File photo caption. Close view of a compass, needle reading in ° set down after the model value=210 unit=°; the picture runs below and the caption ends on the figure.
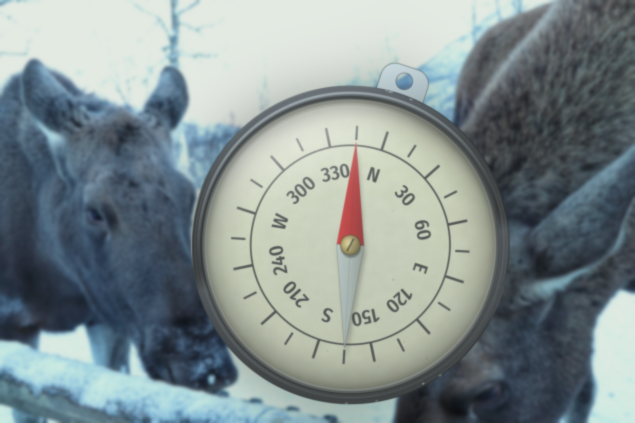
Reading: value=345 unit=°
